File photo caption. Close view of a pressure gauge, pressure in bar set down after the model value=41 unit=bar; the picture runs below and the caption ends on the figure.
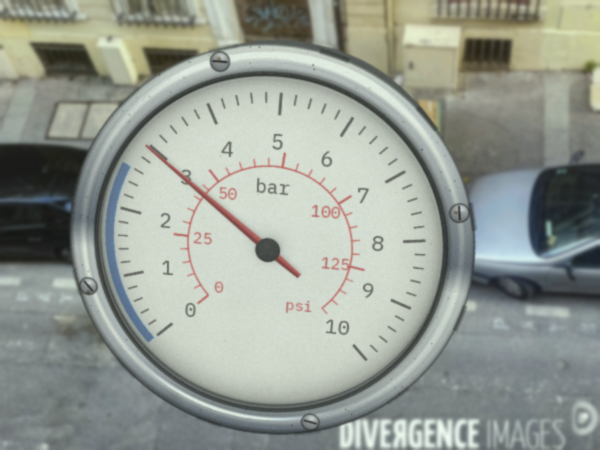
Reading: value=3 unit=bar
